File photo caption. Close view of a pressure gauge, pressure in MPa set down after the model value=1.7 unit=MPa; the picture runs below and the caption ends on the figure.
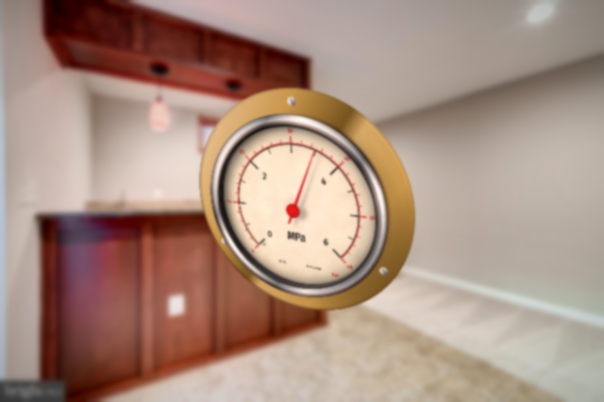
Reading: value=3.5 unit=MPa
